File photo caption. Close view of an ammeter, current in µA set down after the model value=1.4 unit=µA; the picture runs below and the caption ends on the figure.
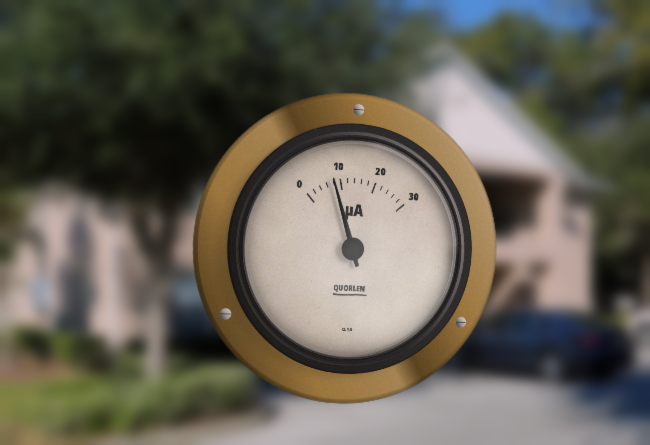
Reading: value=8 unit=µA
